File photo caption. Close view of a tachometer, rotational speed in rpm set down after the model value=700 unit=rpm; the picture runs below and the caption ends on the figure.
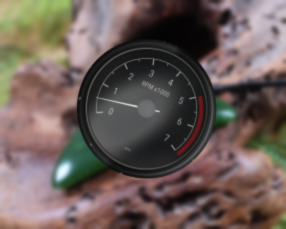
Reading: value=500 unit=rpm
